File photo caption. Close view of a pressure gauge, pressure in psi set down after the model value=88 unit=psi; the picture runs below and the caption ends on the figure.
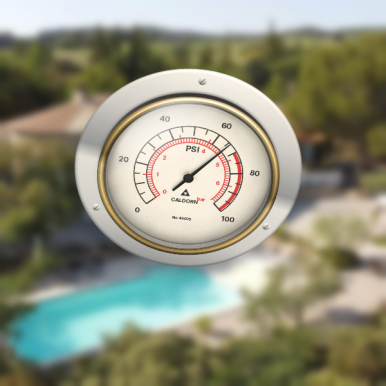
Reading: value=65 unit=psi
